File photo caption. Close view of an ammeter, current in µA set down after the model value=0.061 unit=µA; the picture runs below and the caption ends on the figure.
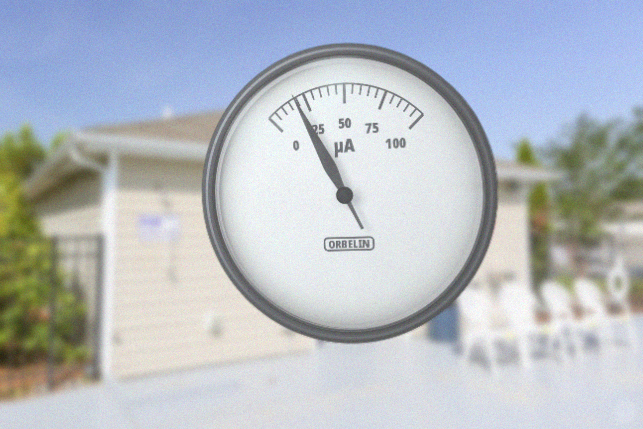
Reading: value=20 unit=µA
